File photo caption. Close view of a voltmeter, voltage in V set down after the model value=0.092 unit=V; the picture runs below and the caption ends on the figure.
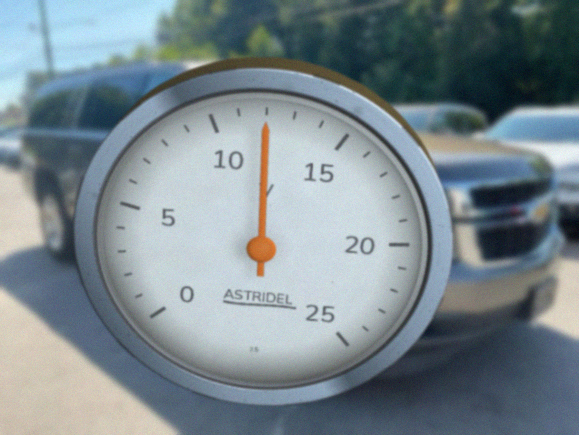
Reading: value=12 unit=V
